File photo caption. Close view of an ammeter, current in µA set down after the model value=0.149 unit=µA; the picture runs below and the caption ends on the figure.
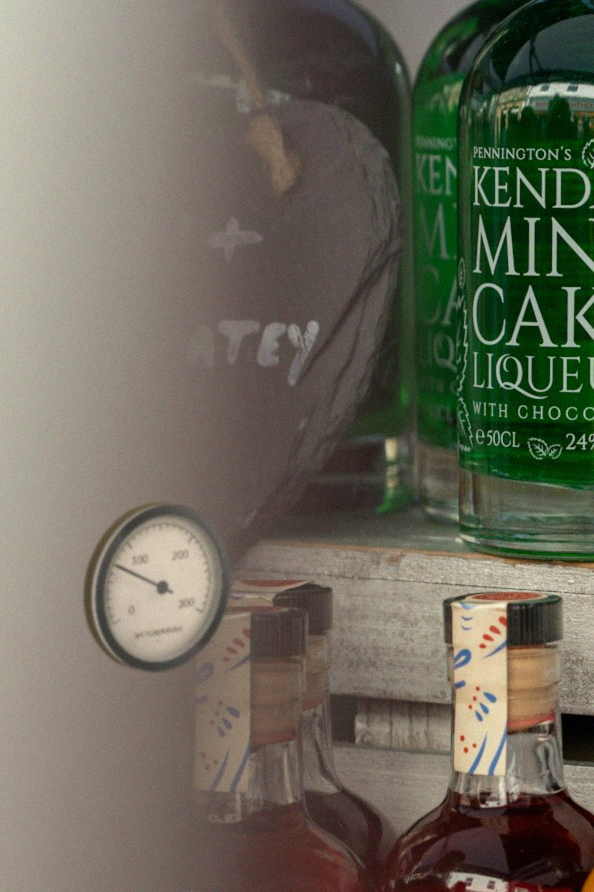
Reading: value=70 unit=µA
